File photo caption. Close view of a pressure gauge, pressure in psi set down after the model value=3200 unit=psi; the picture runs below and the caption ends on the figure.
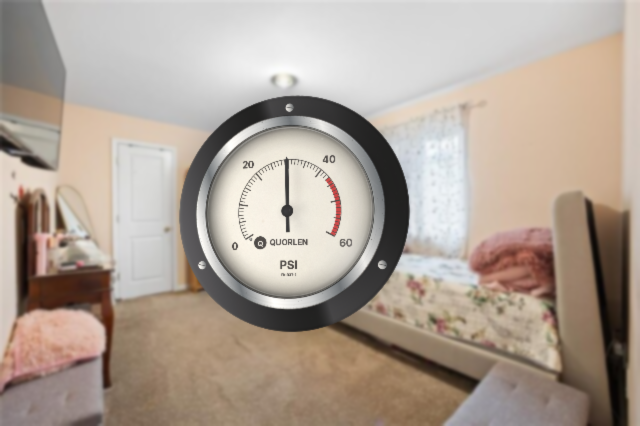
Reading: value=30 unit=psi
